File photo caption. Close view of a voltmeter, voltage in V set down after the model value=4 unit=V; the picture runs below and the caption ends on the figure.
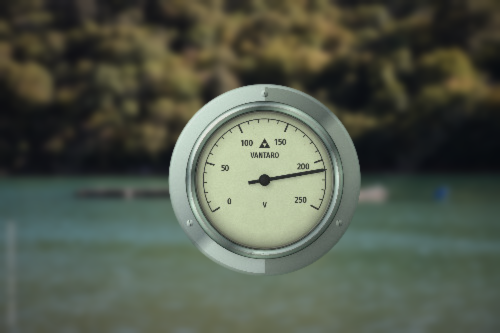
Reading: value=210 unit=V
